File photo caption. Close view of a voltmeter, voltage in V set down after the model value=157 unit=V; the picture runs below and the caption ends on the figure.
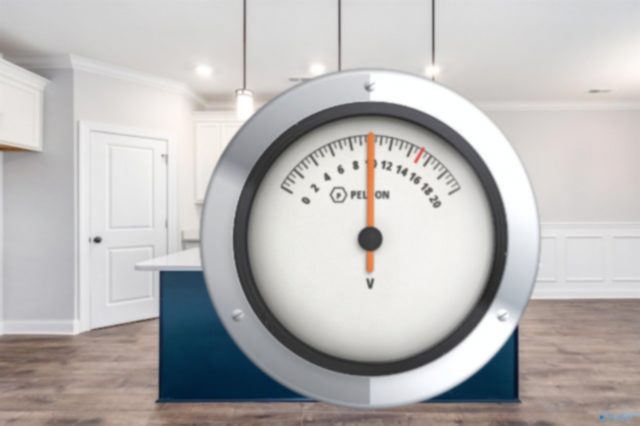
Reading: value=10 unit=V
